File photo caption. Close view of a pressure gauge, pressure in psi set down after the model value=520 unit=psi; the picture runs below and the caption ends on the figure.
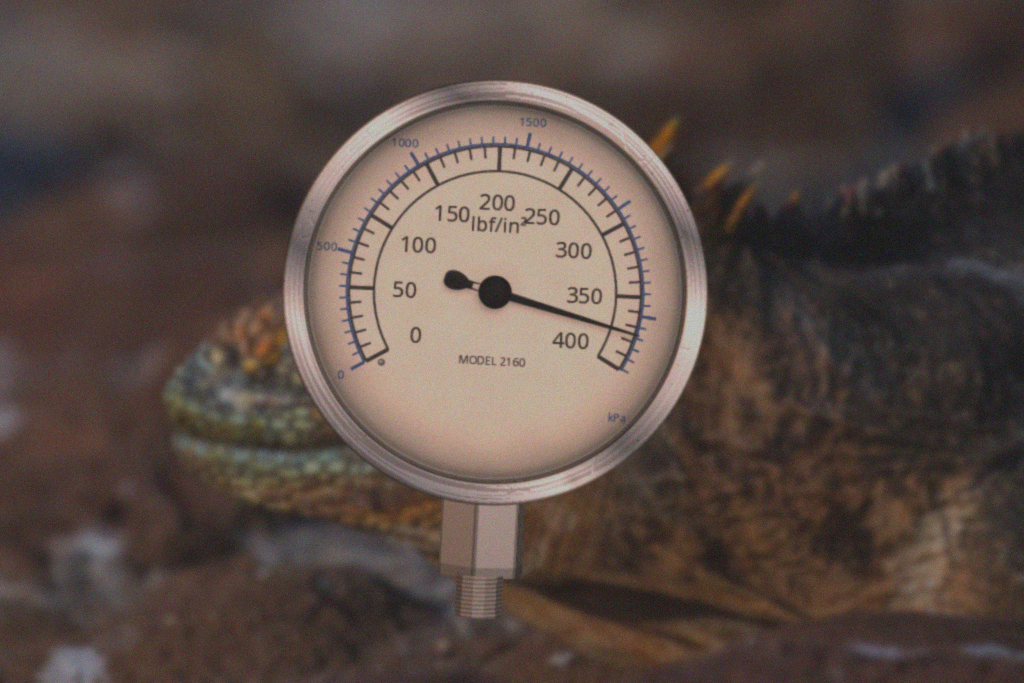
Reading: value=375 unit=psi
